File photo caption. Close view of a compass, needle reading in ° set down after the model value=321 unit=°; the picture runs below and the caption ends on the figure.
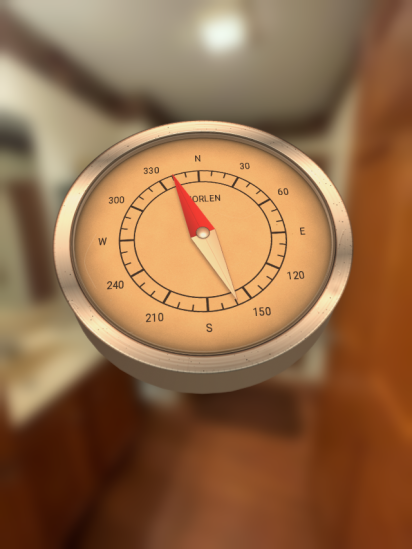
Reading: value=340 unit=°
